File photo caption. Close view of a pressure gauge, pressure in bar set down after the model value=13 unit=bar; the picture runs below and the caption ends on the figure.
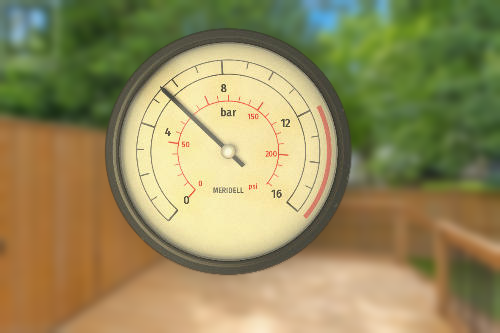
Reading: value=5.5 unit=bar
